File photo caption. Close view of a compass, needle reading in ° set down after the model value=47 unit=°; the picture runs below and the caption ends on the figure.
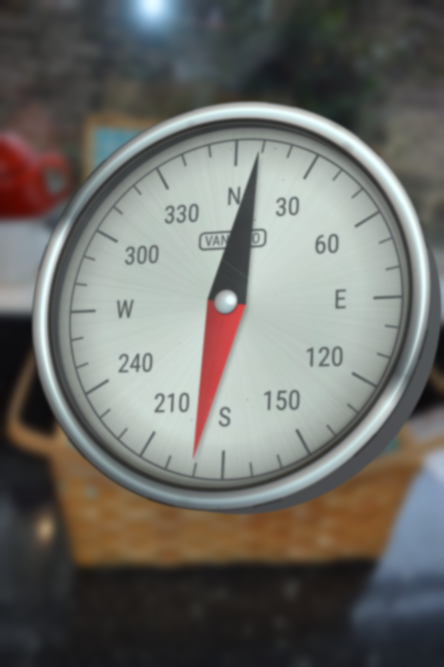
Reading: value=190 unit=°
